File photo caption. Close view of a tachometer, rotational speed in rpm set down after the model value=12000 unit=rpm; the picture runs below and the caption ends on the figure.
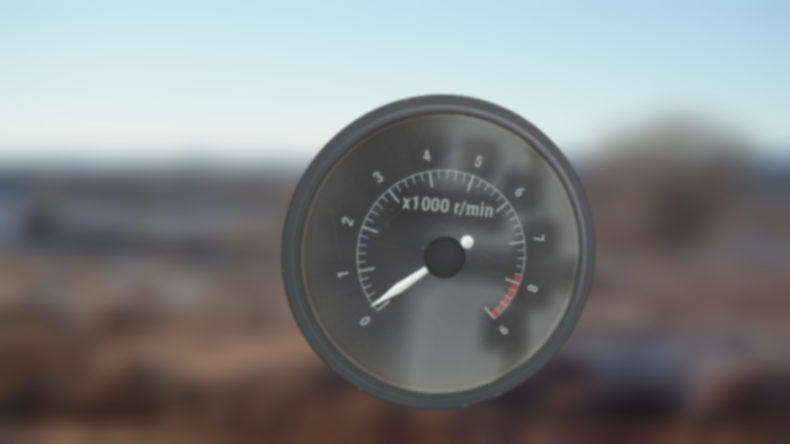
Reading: value=200 unit=rpm
